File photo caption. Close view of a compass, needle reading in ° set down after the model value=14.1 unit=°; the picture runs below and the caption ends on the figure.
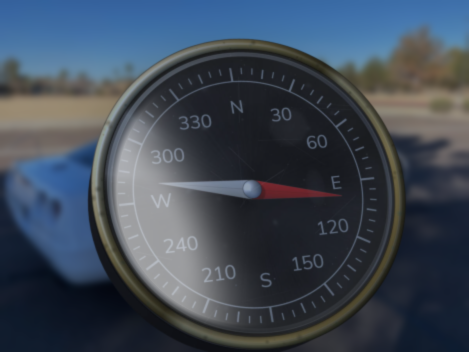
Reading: value=100 unit=°
